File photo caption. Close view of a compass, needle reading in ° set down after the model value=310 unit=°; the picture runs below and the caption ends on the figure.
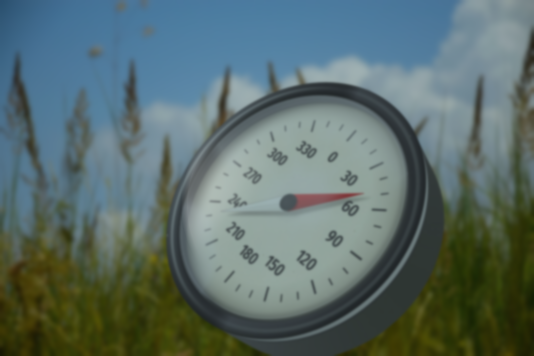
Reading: value=50 unit=°
